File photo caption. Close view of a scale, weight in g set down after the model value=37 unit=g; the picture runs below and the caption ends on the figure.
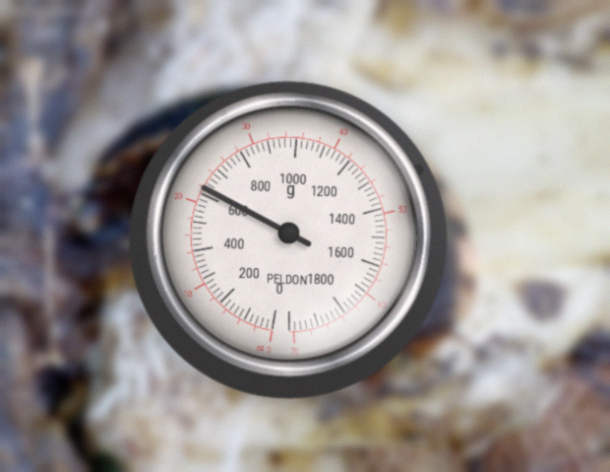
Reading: value=620 unit=g
